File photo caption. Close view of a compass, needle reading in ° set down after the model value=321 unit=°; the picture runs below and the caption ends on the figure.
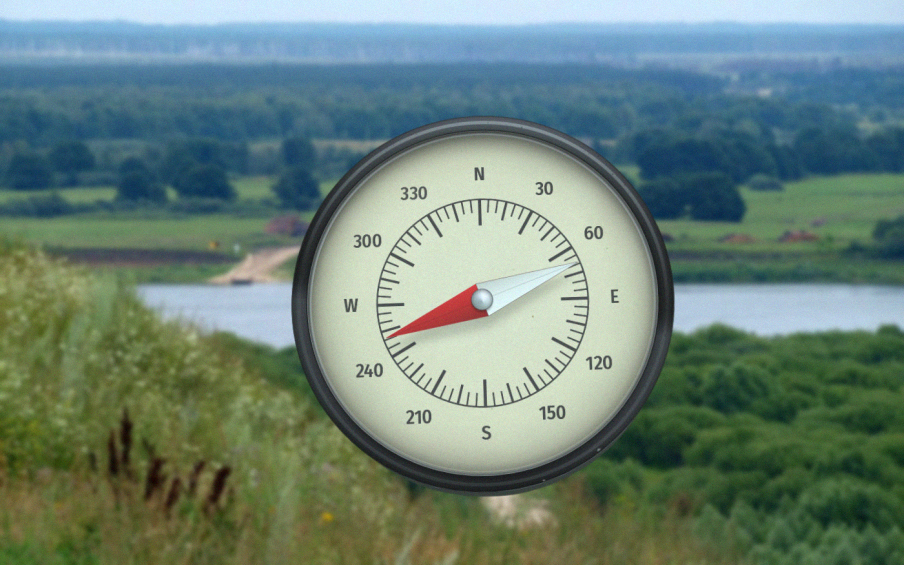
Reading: value=250 unit=°
